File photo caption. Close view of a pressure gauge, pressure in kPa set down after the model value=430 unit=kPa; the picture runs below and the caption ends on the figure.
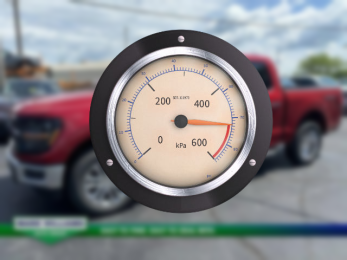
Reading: value=500 unit=kPa
